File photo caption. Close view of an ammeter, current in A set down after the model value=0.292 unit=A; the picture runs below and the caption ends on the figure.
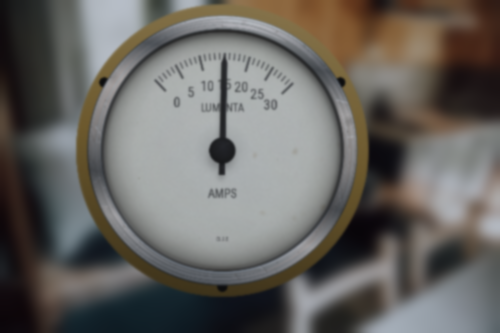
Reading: value=15 unit=A
